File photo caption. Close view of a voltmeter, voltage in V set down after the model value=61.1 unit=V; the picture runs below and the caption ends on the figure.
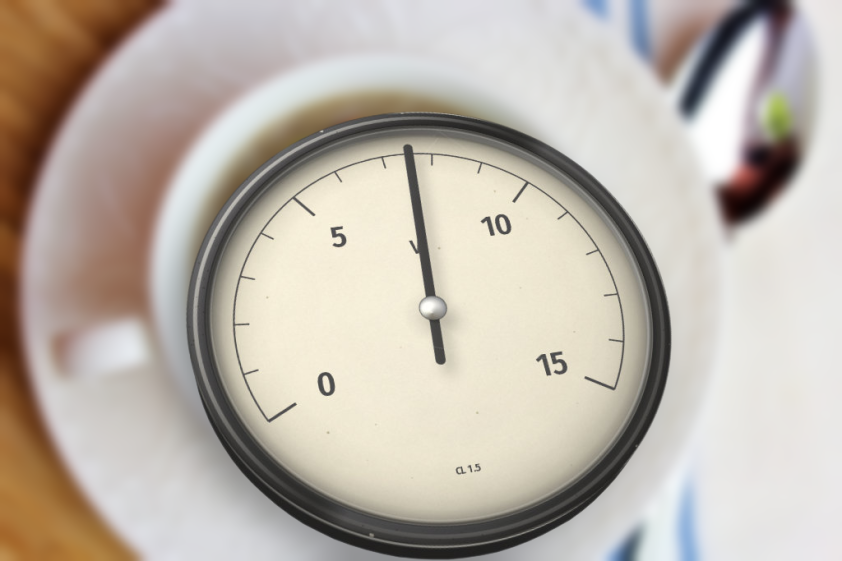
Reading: value=7.5 unit=V
